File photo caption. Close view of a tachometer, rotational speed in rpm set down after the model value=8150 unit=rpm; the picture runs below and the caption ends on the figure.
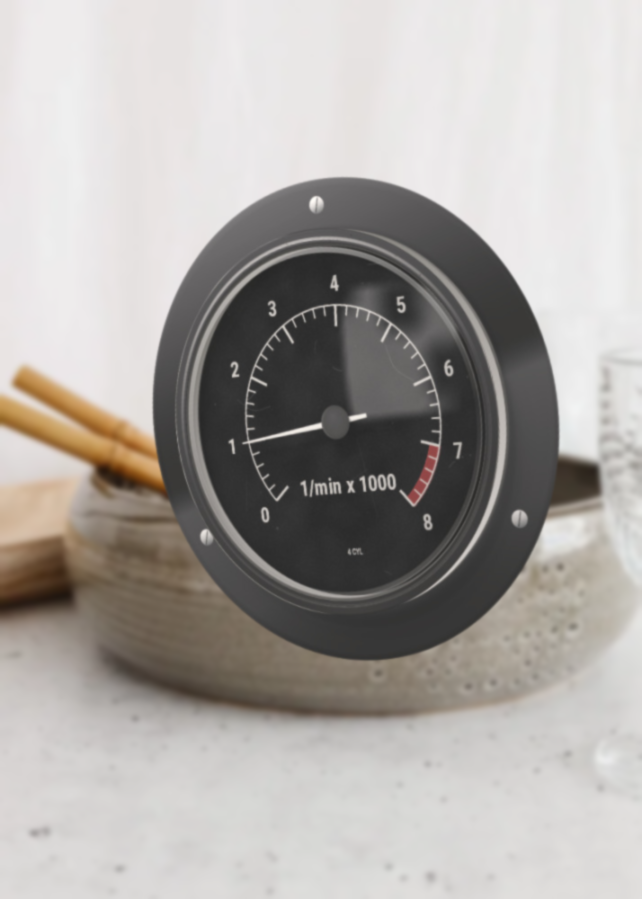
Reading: value=1000 unit=rpm
